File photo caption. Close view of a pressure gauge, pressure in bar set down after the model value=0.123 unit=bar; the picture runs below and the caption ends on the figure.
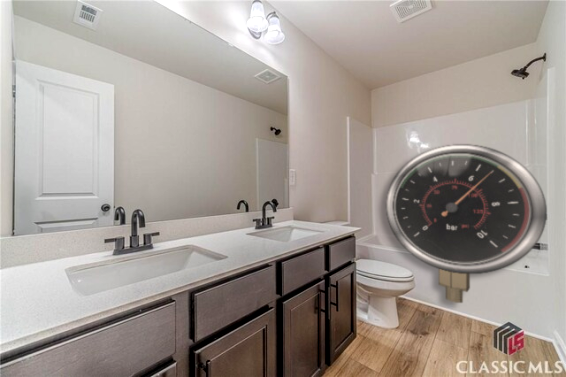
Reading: value=6.5 unit=bar
